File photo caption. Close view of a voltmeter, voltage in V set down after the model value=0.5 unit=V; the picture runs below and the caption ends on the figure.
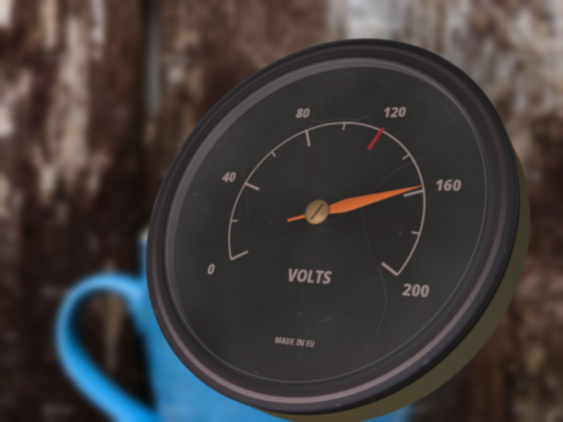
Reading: value=160 unit=V
